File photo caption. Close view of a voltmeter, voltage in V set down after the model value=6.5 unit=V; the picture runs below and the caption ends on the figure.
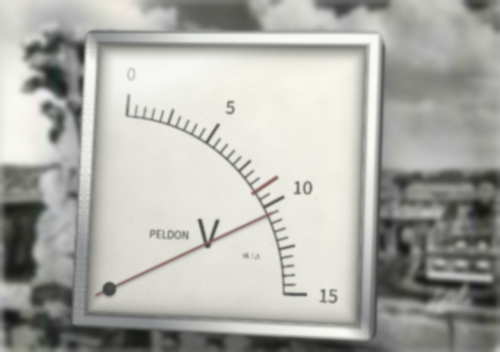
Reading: value=10.5 unit=V
